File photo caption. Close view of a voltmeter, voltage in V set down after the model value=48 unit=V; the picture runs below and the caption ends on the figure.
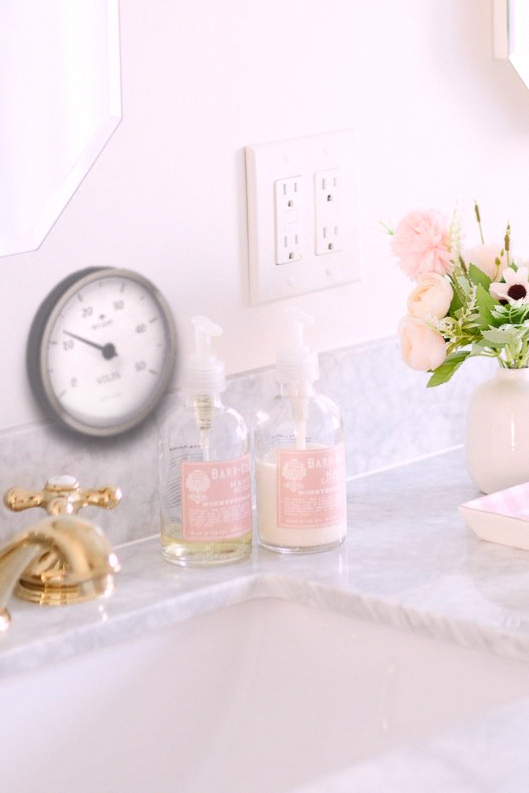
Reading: value=12.5 unit=V
